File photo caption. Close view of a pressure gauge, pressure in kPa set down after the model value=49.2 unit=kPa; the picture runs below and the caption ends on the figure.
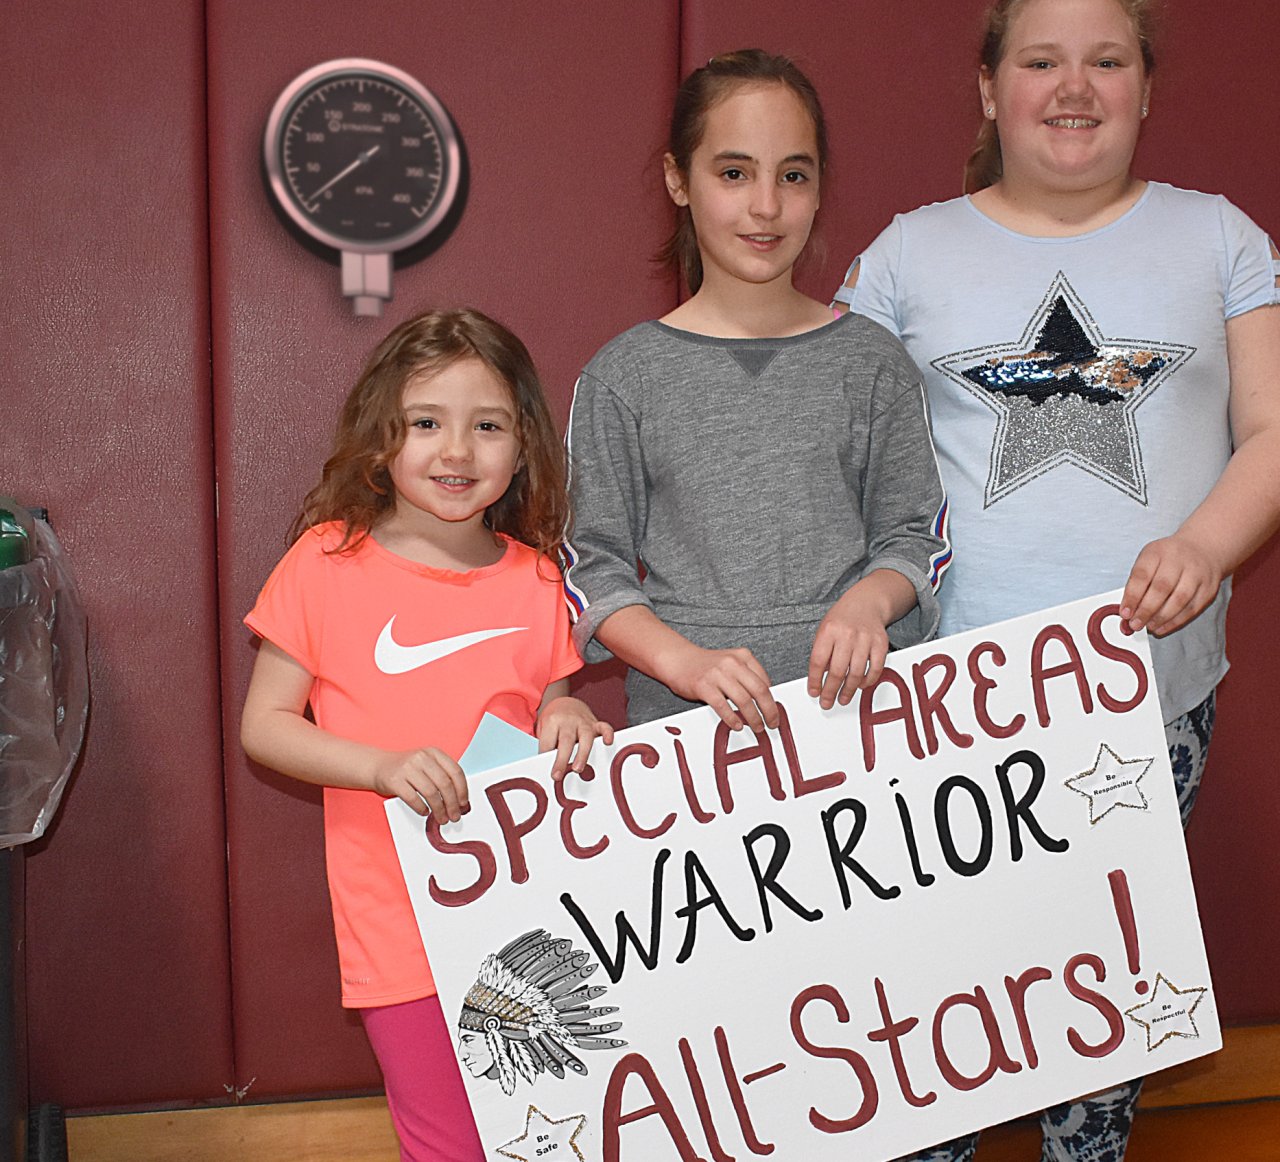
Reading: value=10 unit=kPa
